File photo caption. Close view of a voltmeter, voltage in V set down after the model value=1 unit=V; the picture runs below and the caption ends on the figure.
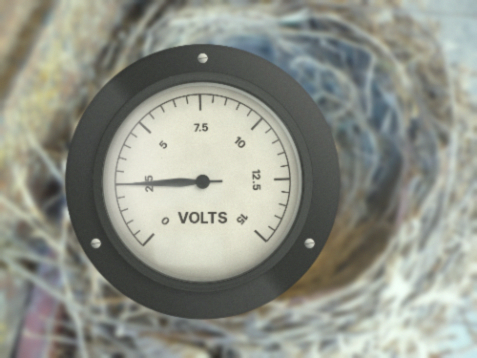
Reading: value=2.5 unit=V
